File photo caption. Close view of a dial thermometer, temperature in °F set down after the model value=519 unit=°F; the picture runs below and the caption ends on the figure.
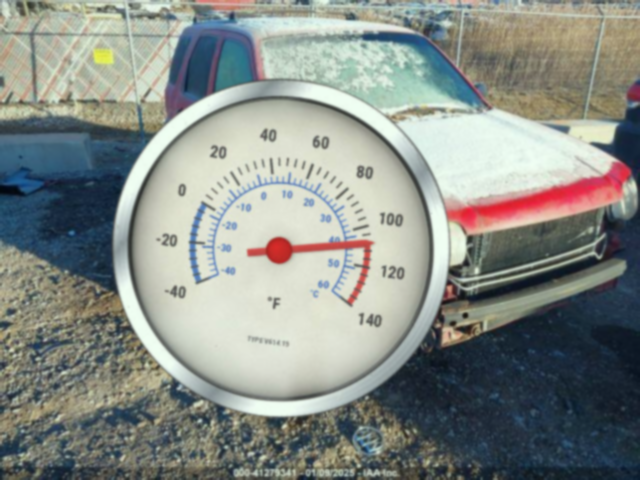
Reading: value=108 unit=°F
